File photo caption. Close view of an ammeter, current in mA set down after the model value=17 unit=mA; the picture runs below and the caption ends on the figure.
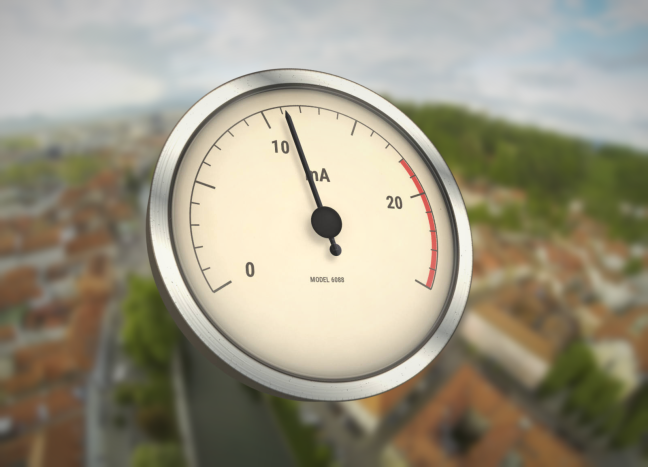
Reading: value=11 unit=mA
